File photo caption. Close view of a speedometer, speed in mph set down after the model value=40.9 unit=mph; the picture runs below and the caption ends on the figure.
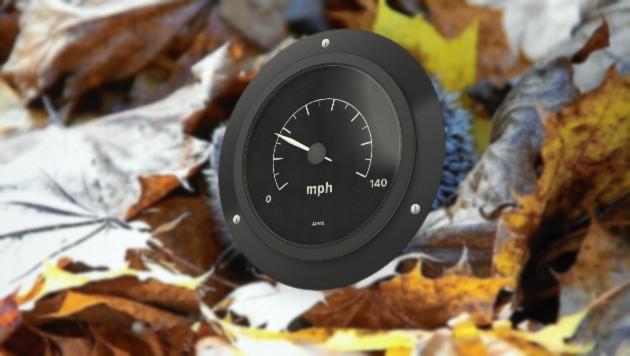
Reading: value=35 unit=mph
